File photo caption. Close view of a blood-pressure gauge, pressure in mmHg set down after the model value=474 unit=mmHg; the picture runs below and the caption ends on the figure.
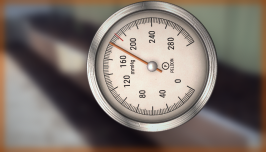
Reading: value=180 unit=mmHg
